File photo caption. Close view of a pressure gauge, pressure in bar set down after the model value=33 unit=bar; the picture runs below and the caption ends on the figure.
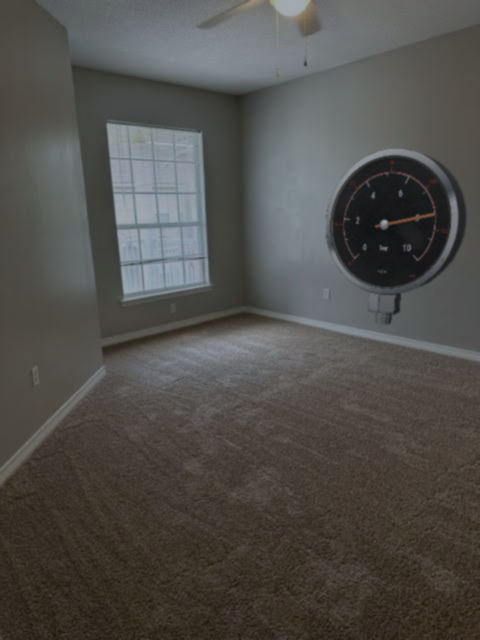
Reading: value=8 unit=bar
